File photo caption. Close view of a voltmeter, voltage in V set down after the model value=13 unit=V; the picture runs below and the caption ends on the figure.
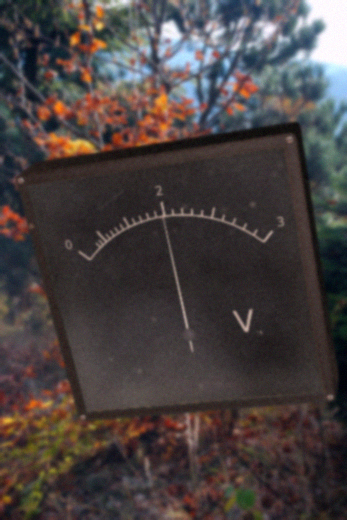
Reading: value=2 unit=V
